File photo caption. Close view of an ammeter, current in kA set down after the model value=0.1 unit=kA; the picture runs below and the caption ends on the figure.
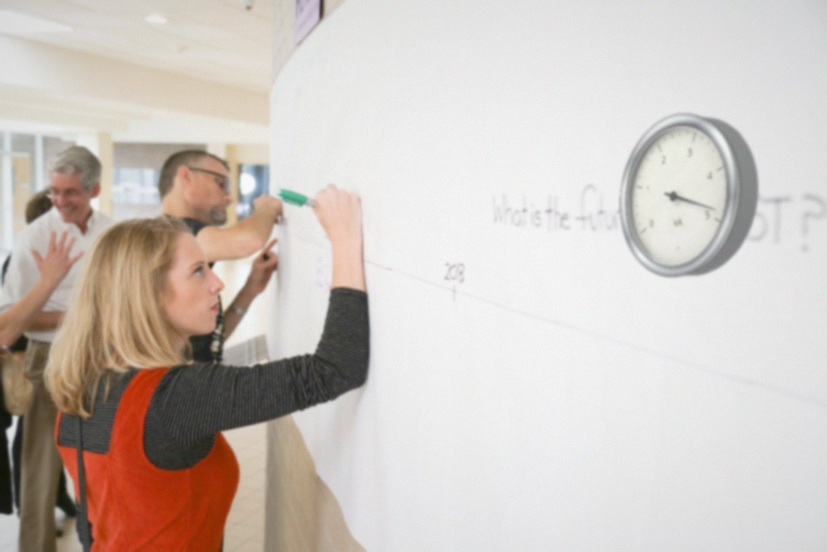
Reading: value=4.8 unit=kA
